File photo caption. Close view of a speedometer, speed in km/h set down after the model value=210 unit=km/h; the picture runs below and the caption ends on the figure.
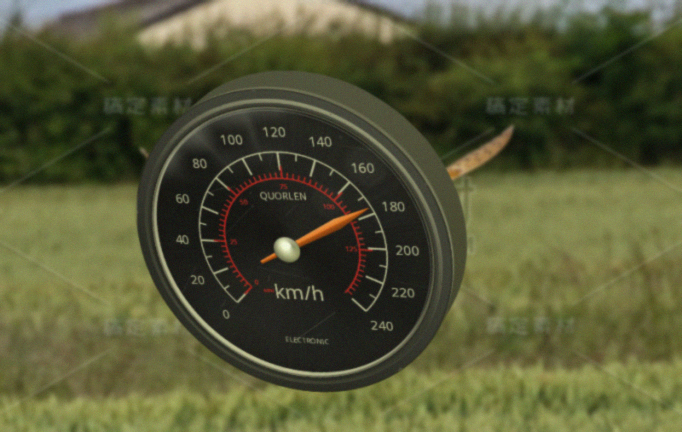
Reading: value=175 unit=km/h
